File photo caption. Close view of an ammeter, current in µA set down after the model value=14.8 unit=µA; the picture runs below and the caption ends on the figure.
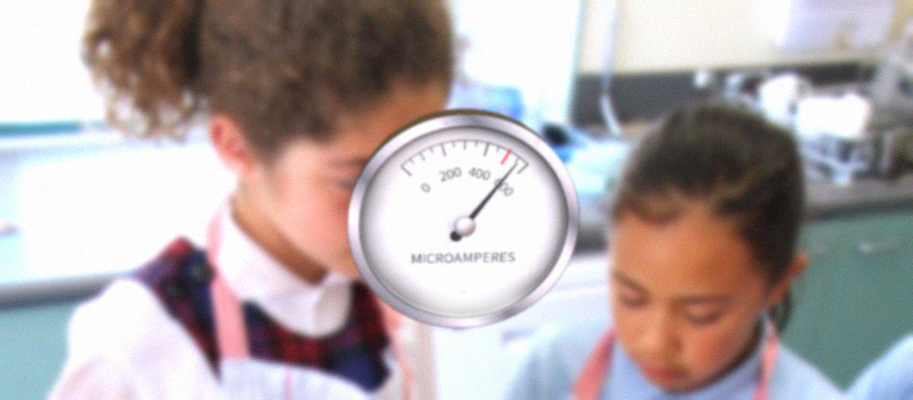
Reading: value=550 unit=µA
